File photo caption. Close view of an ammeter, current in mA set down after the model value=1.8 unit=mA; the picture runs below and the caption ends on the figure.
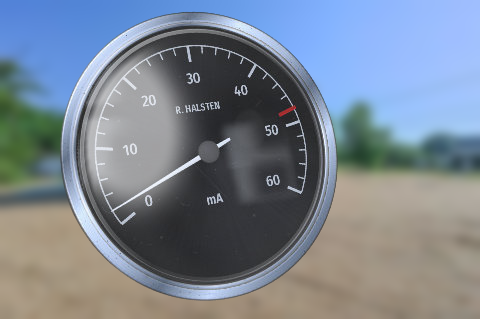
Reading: value=2 unit=mA
